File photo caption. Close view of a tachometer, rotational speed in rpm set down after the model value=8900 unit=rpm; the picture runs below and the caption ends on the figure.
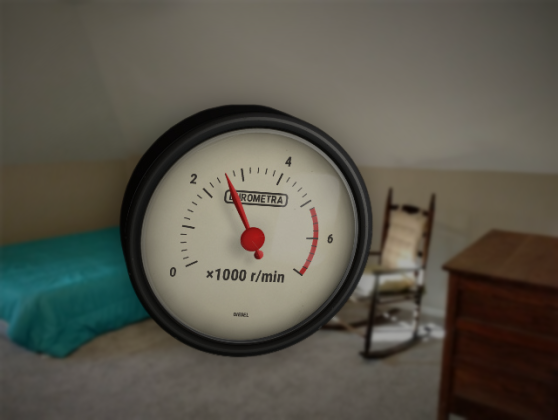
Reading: value=2600 unit=rpm
